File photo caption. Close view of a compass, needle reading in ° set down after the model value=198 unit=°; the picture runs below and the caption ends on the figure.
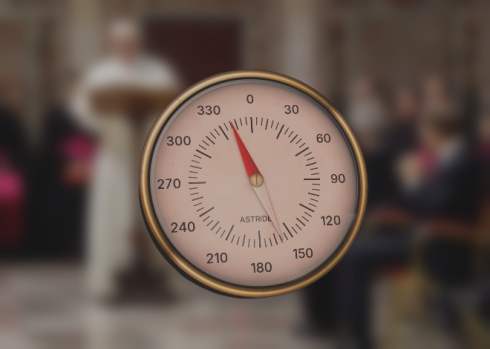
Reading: value=340 unit=°
